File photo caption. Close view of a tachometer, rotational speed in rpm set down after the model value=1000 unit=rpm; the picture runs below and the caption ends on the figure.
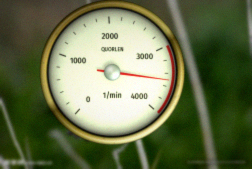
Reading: value=3500 unit=rpm
